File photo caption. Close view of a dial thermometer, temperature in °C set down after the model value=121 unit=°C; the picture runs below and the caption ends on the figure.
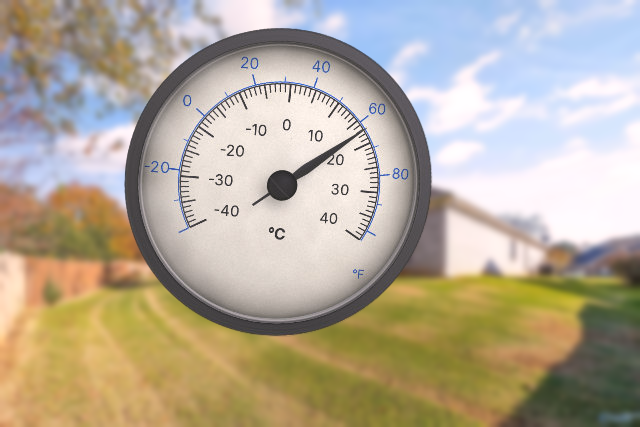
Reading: value=17 unit=°C
